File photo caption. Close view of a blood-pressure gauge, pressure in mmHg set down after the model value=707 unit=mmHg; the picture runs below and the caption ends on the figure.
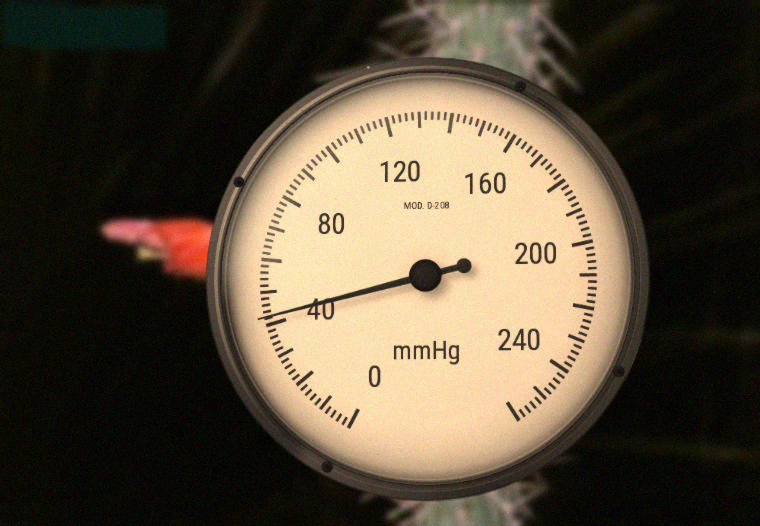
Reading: value=42 unit=mmHg
